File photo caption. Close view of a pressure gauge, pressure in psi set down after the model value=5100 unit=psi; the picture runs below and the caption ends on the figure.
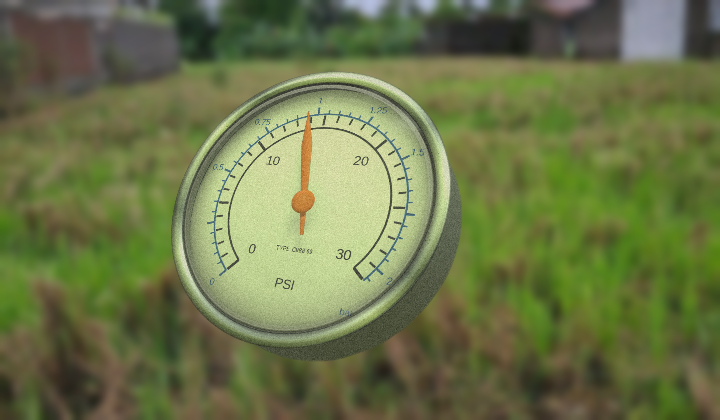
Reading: value=14 unit=psi
